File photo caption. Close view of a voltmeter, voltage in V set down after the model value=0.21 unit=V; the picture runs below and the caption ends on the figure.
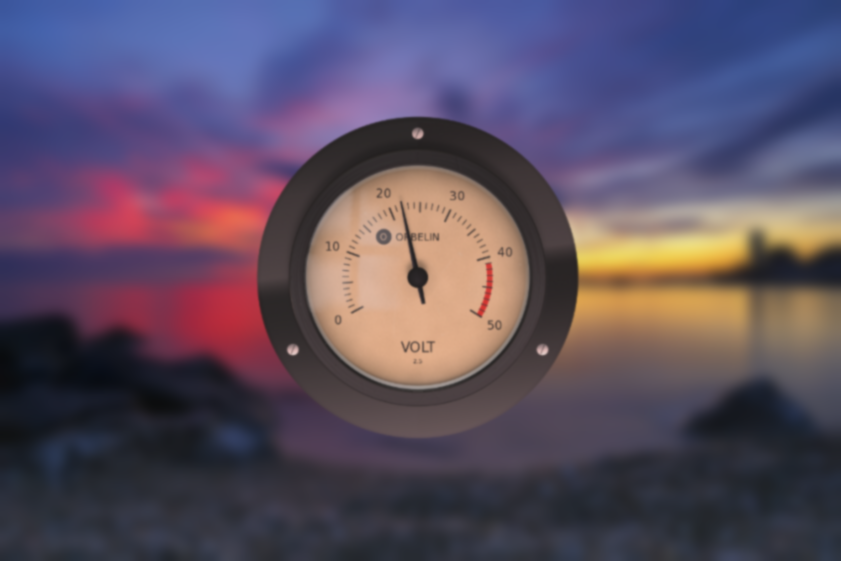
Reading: value=22 unit=V
